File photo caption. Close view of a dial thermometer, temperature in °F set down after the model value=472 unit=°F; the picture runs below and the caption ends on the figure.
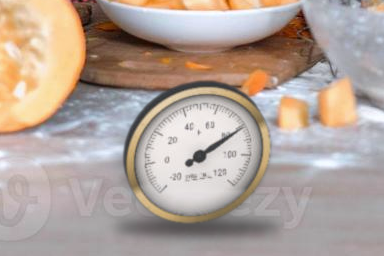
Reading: value=80 unit=°F
